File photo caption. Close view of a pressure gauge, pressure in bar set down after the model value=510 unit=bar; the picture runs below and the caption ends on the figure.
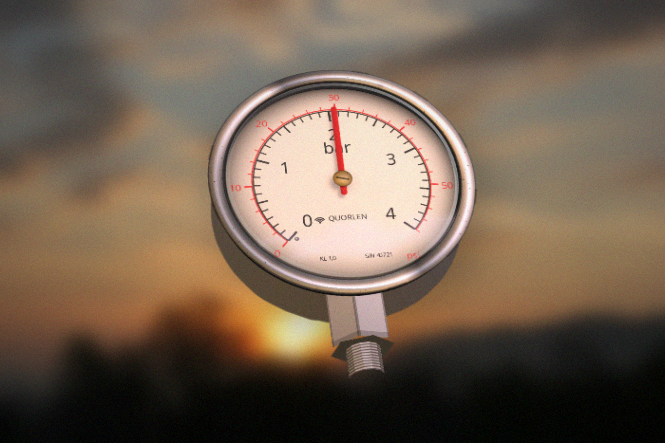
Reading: value=2.05 unit=bar
